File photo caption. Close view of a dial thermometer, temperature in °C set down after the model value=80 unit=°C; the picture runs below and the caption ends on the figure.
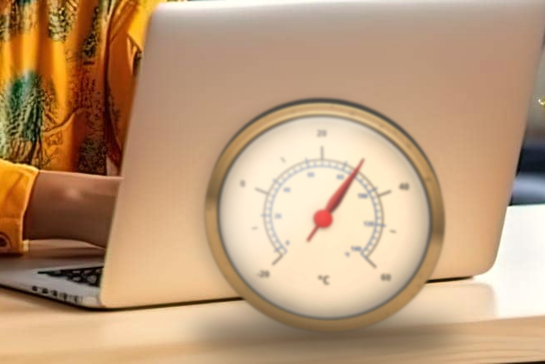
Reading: value=30 unit=°C
